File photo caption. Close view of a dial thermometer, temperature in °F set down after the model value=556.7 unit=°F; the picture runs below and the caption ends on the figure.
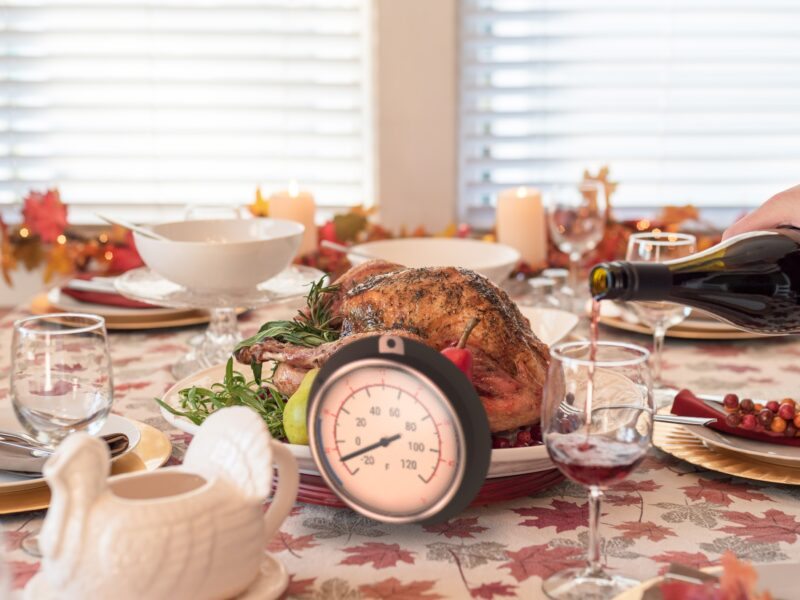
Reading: value=-10 unit=°F
